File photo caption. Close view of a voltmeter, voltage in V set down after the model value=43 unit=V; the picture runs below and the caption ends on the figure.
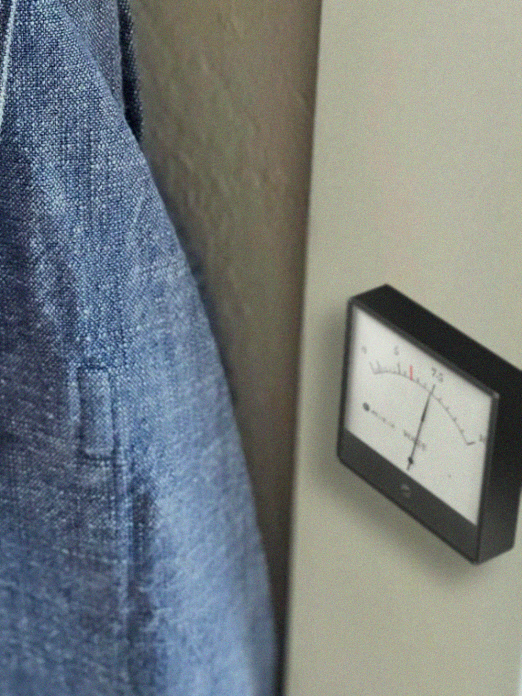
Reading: value=7.5 unit=V
